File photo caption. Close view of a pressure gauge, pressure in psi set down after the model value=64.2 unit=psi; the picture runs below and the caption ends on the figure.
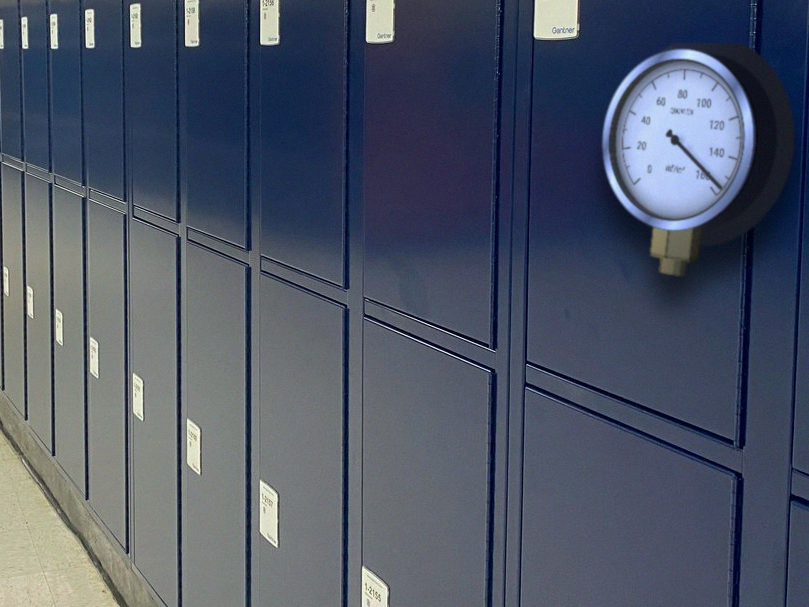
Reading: value=155 unit=psi
